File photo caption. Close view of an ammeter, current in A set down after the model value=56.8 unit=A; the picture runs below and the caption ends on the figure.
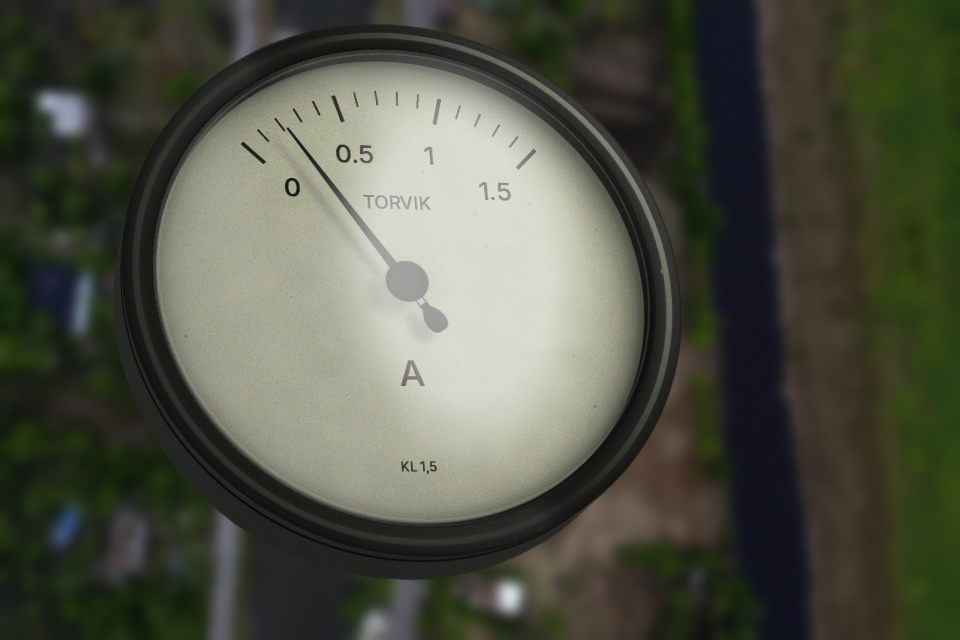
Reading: value=0.2 unit=A
